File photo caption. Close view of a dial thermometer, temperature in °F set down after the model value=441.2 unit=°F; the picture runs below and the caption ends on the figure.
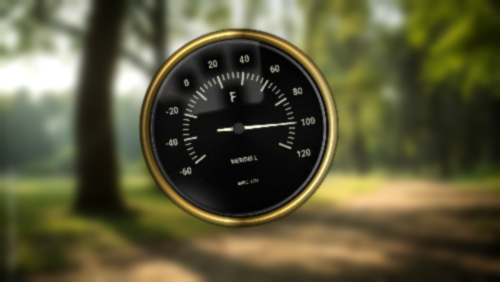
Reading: value=100 unit=°F
